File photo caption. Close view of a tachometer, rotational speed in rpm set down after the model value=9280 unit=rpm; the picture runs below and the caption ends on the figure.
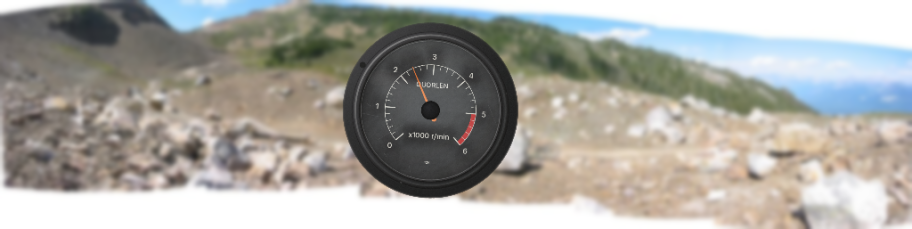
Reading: value=2400 unit=rpm
